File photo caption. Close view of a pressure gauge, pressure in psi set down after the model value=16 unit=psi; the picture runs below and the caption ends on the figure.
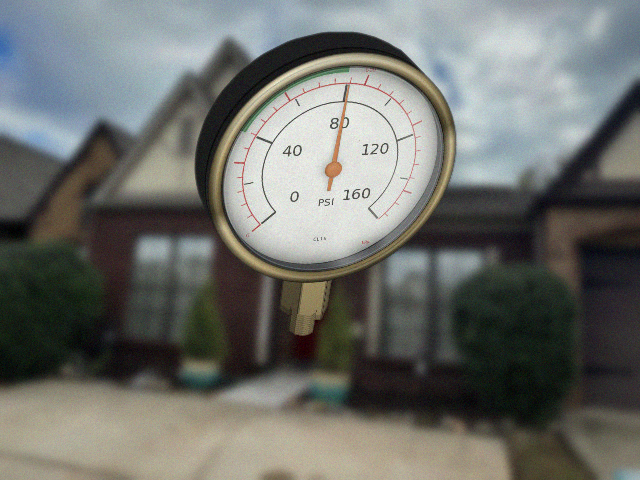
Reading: value=80 unit=psi
